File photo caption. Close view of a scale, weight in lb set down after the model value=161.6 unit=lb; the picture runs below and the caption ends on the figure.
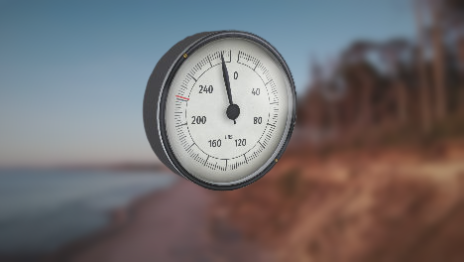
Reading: value=270 unit=lb
